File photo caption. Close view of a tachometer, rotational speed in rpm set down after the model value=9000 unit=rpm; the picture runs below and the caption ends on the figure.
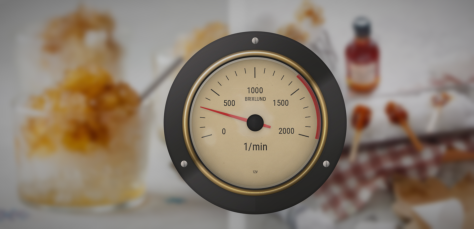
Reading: value=300 unit=rpm
